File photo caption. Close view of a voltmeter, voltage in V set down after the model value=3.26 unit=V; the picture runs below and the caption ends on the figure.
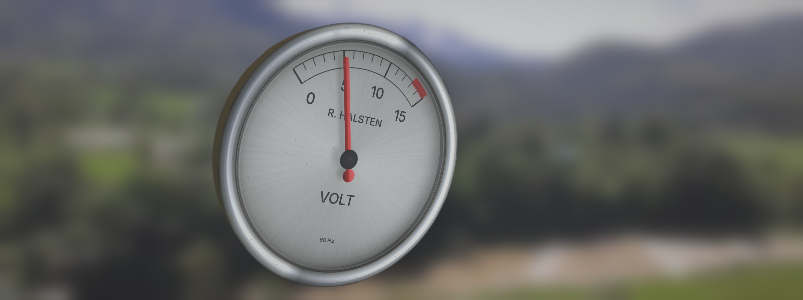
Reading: value=5 unit=V
